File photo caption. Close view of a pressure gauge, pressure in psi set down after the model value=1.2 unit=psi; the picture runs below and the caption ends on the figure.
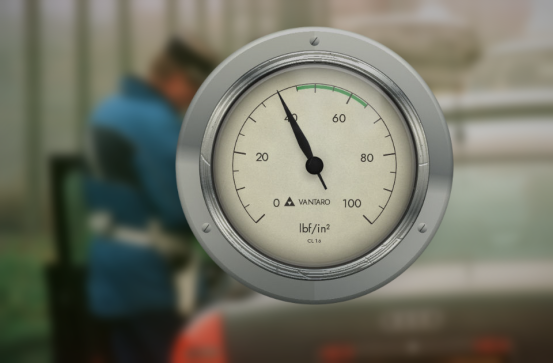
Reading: value=40 unit=psi
